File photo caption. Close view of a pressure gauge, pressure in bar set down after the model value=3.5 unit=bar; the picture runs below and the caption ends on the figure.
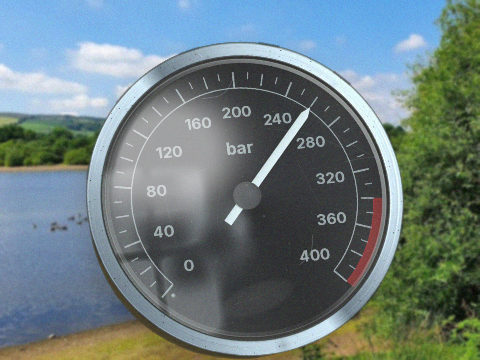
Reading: value=260 unit=bar
